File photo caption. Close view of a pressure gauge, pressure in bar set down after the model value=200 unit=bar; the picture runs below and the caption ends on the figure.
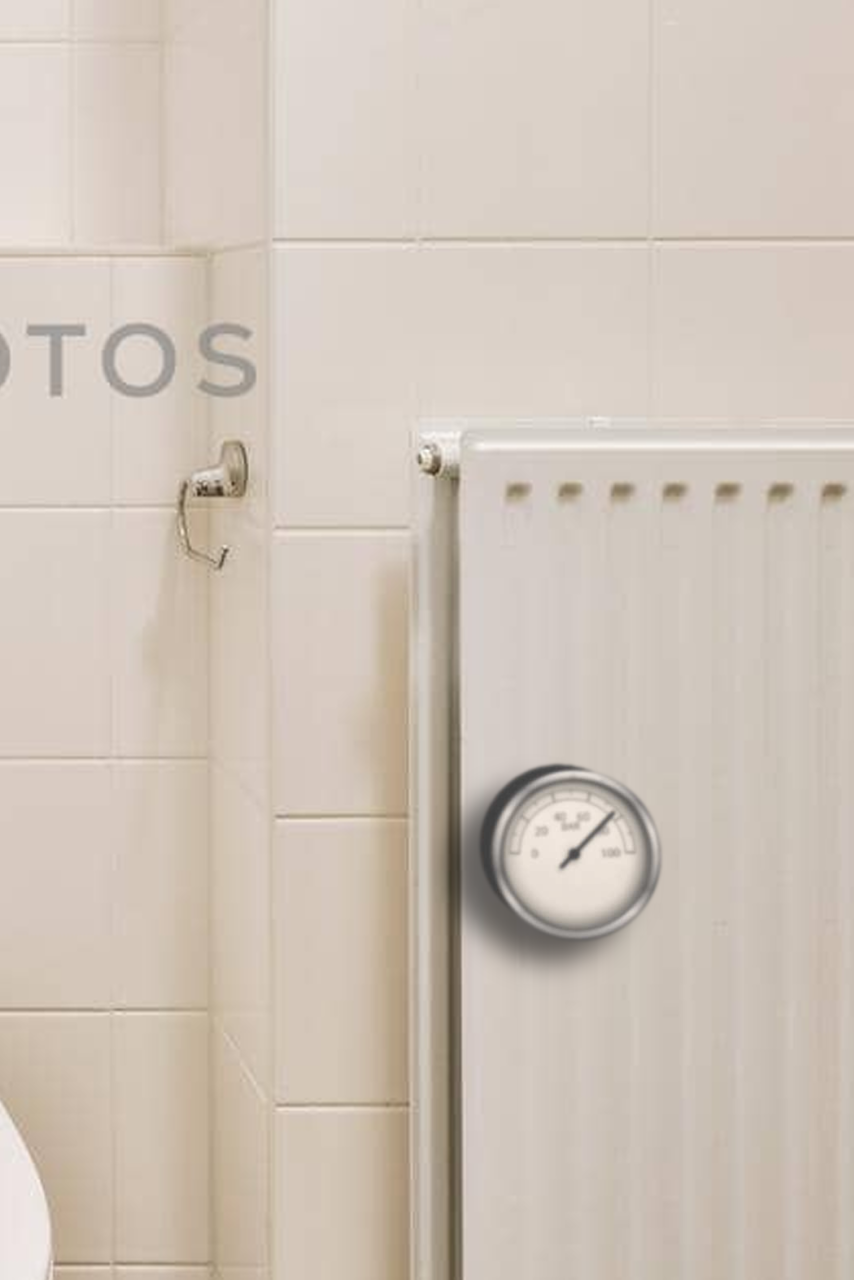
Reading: value=75 unit=bar
